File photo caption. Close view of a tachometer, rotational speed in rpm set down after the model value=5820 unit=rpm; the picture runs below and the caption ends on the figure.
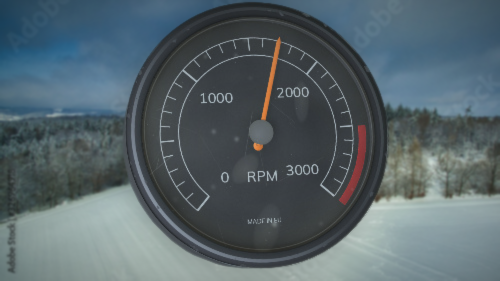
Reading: value=1700 unit=rpm
